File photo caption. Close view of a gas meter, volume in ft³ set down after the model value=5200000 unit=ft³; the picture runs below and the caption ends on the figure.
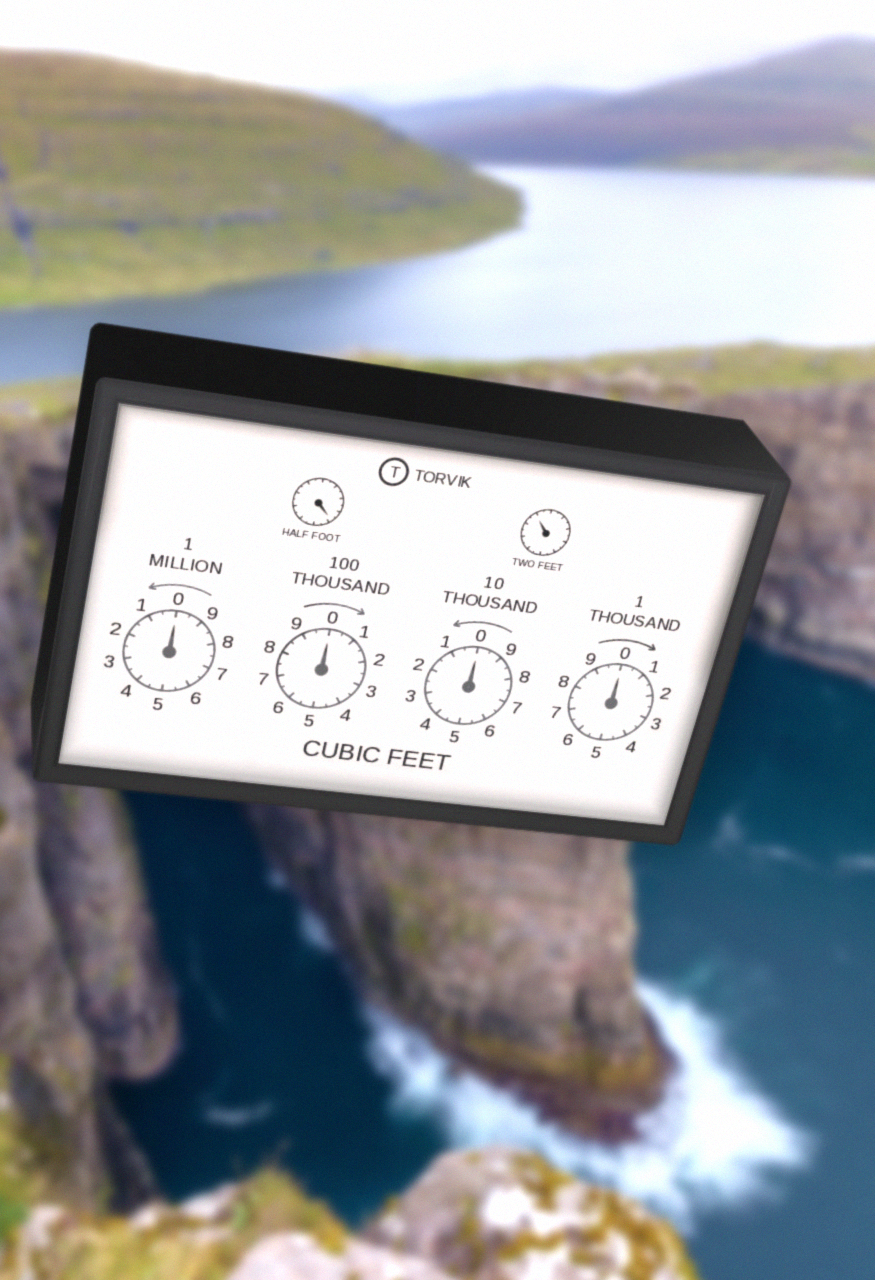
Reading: value=0 unit=ft³
